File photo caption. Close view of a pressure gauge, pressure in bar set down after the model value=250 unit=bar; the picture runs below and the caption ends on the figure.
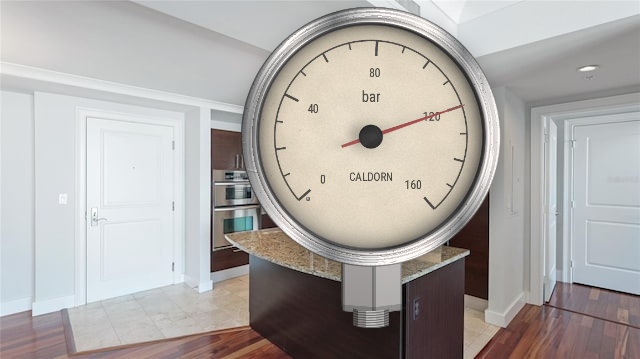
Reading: value=120 unit=bar
